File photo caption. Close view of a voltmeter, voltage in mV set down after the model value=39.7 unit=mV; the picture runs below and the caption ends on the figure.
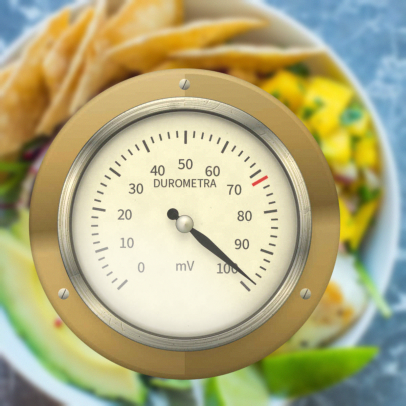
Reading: value=98 unit=mV
